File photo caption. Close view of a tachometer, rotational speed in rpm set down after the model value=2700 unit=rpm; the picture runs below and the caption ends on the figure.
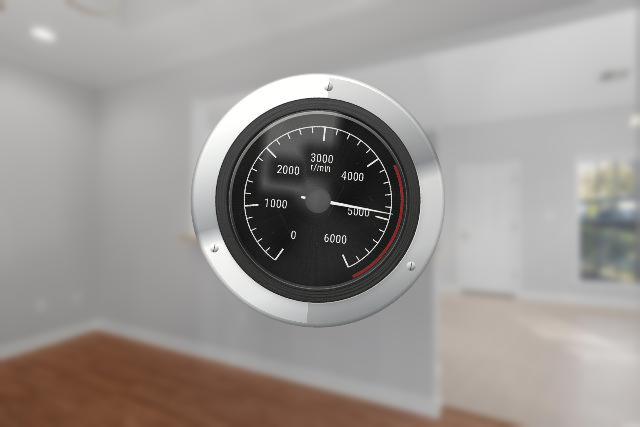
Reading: value=4900 unit=rpm
